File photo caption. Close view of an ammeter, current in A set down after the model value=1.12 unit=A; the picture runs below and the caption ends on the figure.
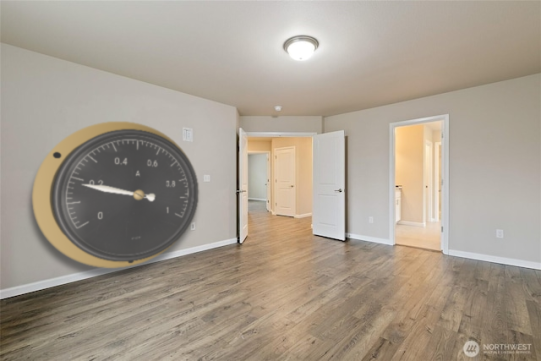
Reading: value=0.18 unit=A
